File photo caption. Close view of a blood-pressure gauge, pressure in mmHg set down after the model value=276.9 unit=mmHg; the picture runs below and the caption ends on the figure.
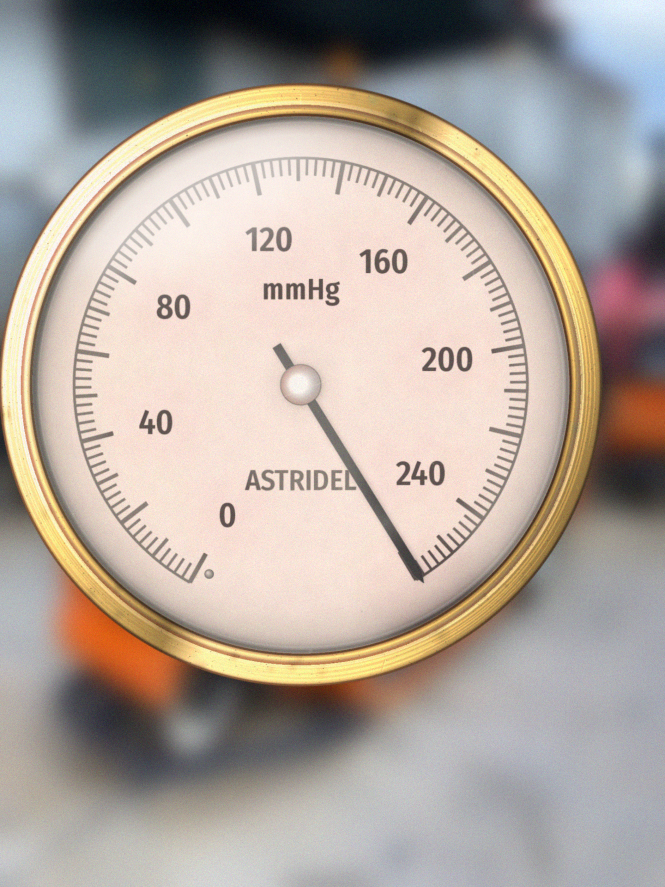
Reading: value=259 unit=mmHg
